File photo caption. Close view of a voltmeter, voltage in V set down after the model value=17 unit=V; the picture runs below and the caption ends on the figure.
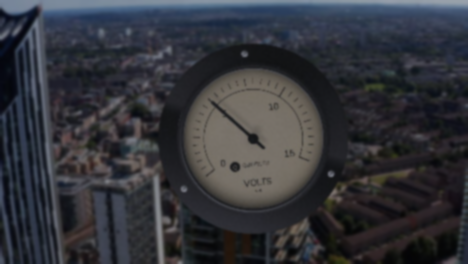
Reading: value=5 unit=V
